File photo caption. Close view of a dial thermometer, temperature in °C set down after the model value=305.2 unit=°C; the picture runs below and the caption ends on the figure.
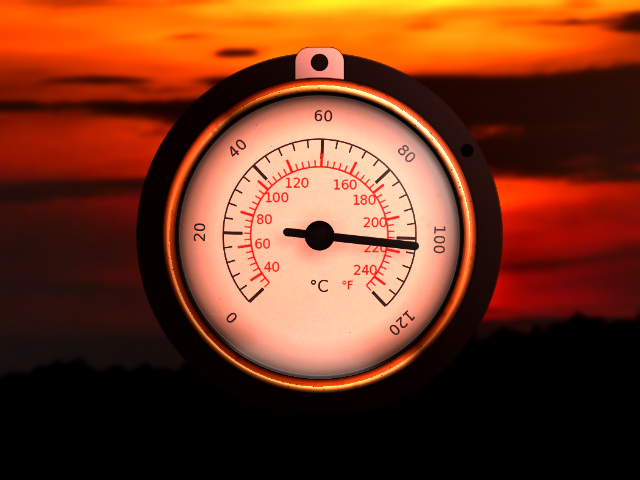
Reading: value=102 unit=°C
